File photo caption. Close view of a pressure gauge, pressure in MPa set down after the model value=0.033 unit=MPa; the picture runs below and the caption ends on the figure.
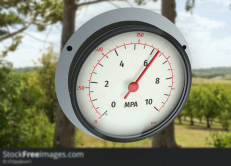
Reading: value=6.25 unit=MPa
